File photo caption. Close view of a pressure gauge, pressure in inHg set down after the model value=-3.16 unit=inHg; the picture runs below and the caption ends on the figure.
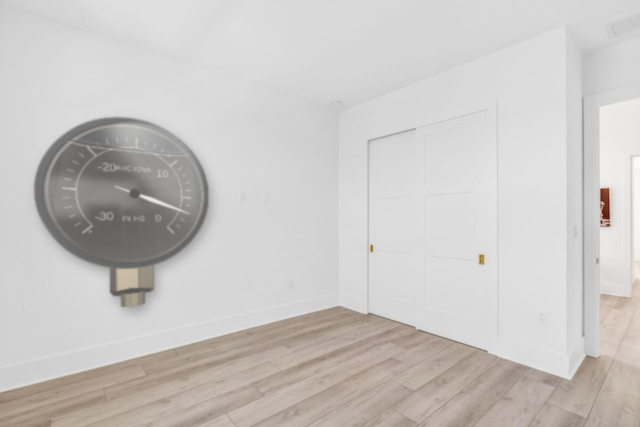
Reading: value=-3 unit=inHg
